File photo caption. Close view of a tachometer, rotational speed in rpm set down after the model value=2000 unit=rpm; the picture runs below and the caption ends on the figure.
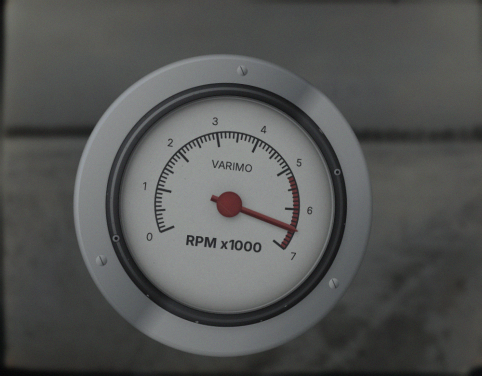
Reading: value=6500 unit=rpm
